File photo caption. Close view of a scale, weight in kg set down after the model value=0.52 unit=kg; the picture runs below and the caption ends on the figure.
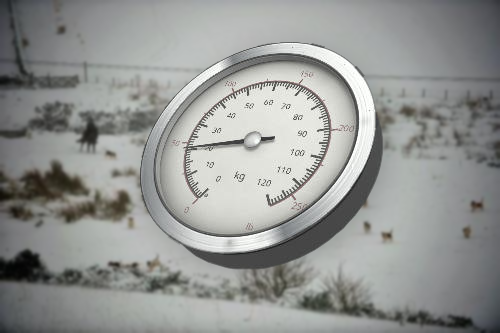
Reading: value=20 unit=kg
